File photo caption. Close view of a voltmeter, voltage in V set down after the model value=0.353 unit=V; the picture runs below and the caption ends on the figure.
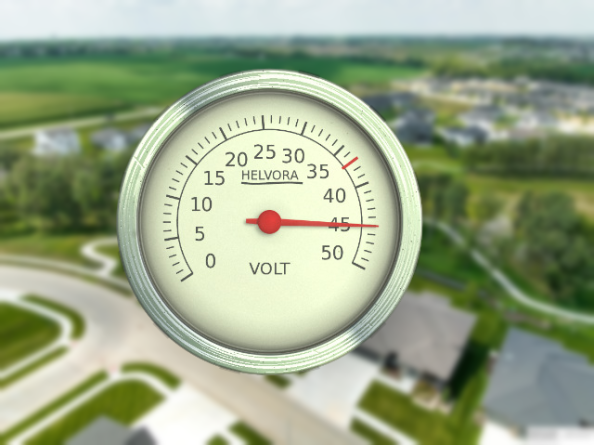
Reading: value=45 unit=V
